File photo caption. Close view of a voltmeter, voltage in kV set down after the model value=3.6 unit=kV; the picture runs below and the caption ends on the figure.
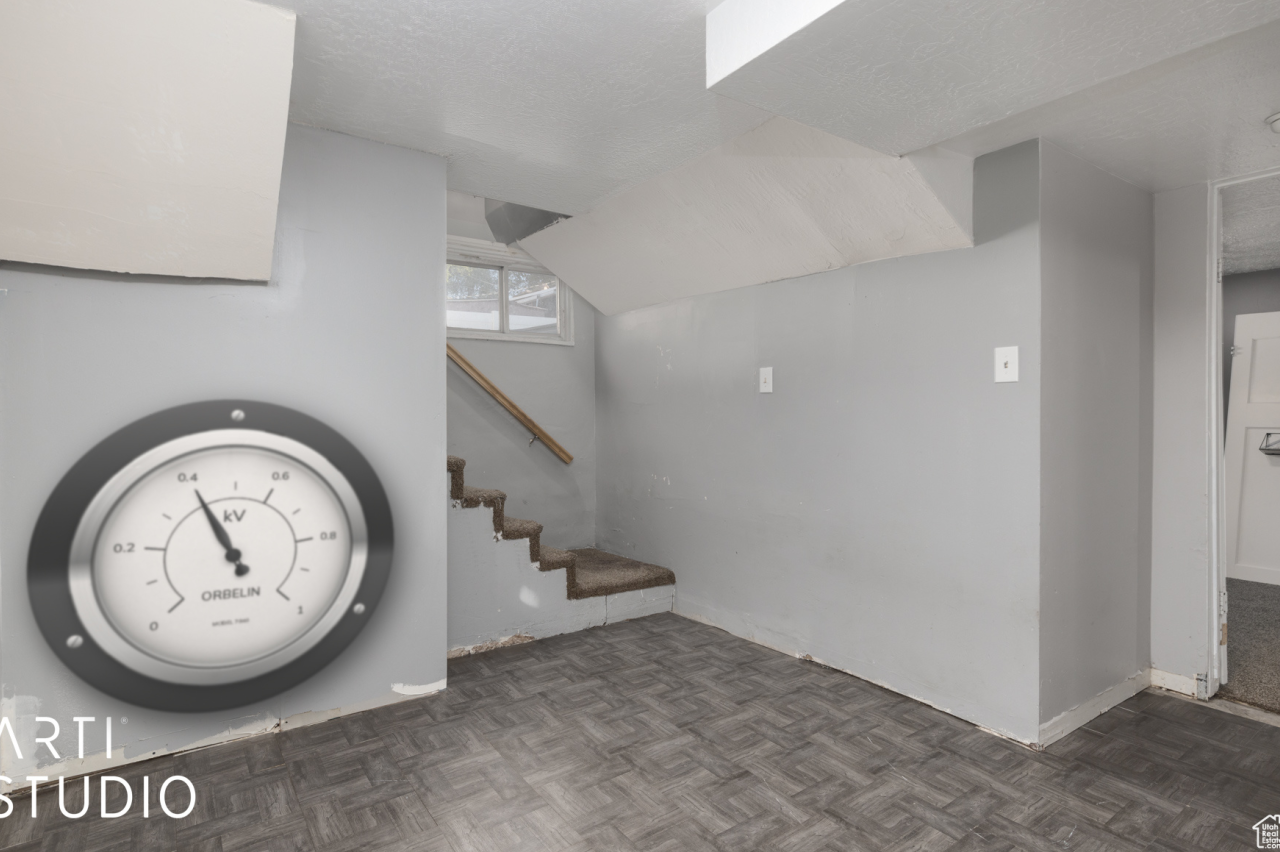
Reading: value=0.4 unit=kV
